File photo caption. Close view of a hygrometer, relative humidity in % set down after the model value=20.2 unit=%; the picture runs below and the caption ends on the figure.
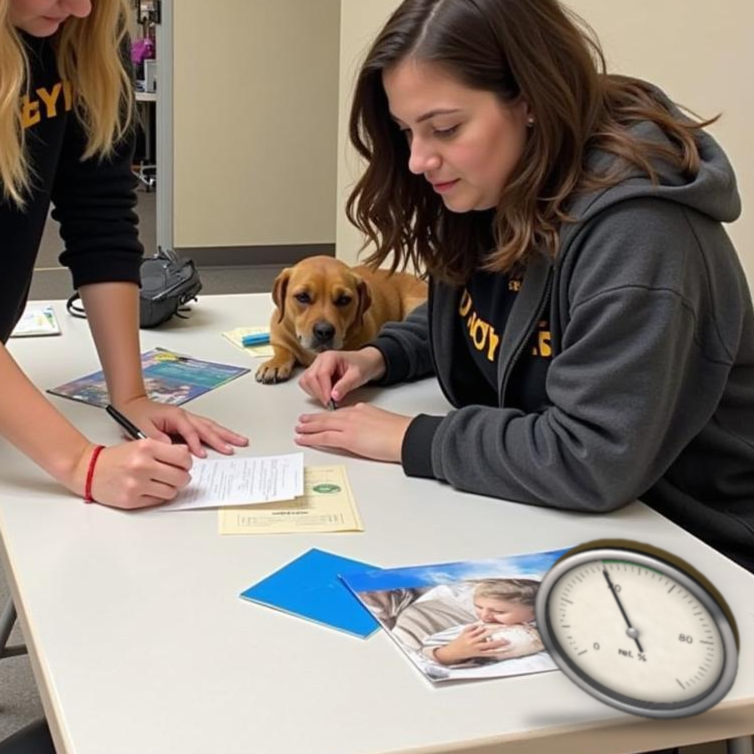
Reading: value=40 unit=%
